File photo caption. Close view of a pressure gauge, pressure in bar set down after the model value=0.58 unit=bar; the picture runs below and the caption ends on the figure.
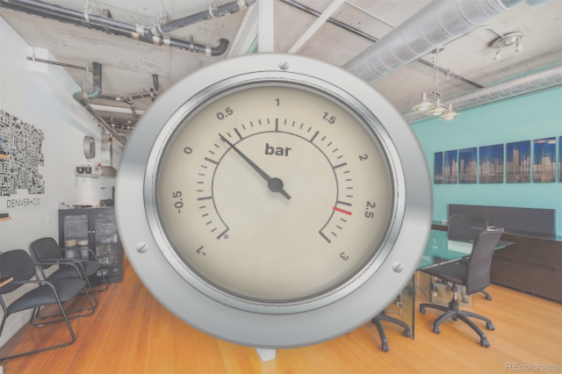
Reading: value=0.3 unit=bar
